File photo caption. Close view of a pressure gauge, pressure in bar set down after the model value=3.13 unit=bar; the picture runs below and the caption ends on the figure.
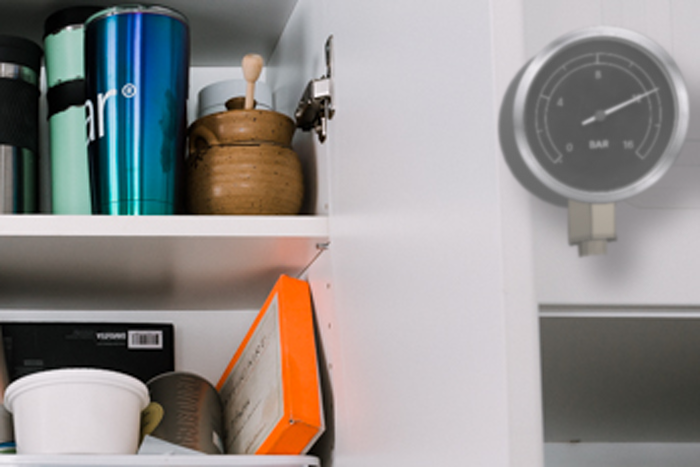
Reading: value=12 unit=bar
